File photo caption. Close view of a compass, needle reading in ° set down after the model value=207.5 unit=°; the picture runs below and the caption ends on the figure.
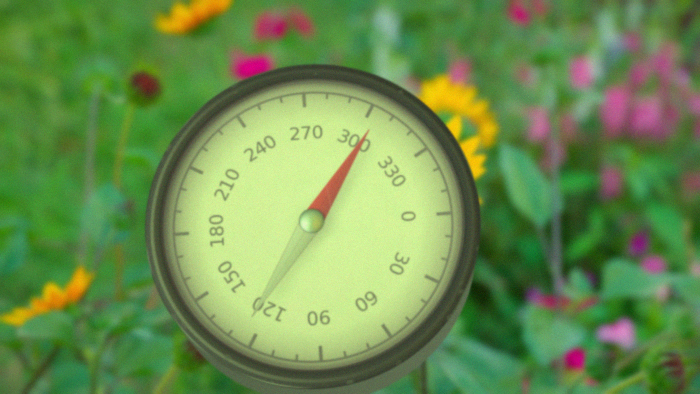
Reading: value=305 unit=°
